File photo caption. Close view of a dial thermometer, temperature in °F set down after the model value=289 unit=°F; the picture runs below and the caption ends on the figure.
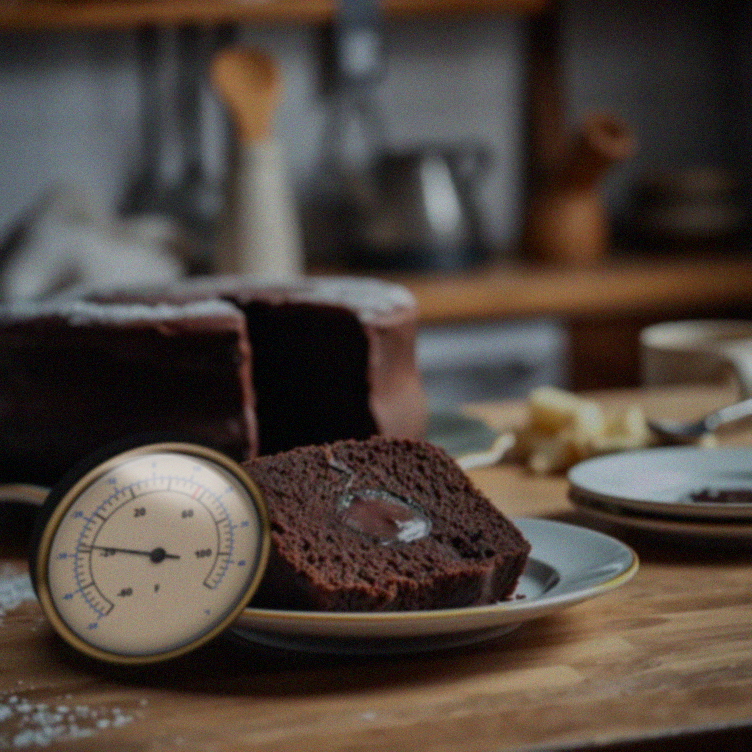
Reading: value=-16 unit=°F
